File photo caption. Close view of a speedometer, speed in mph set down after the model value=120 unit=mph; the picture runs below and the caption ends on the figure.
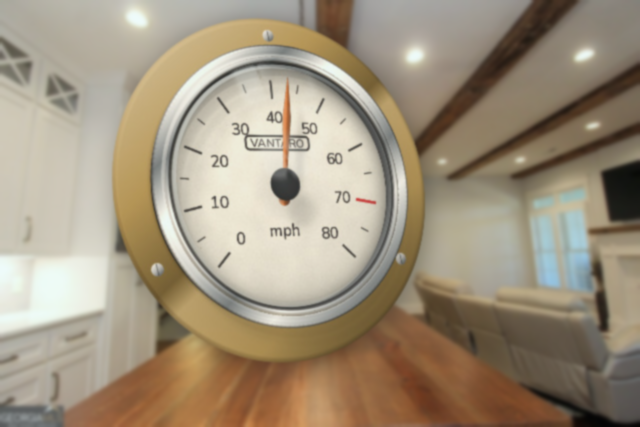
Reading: value=42.5 unit=mph
